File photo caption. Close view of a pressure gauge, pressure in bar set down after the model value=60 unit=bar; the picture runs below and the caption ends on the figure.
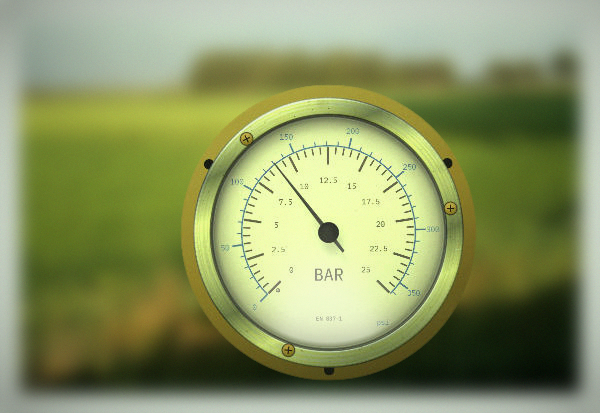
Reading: value=9 unit=bar
